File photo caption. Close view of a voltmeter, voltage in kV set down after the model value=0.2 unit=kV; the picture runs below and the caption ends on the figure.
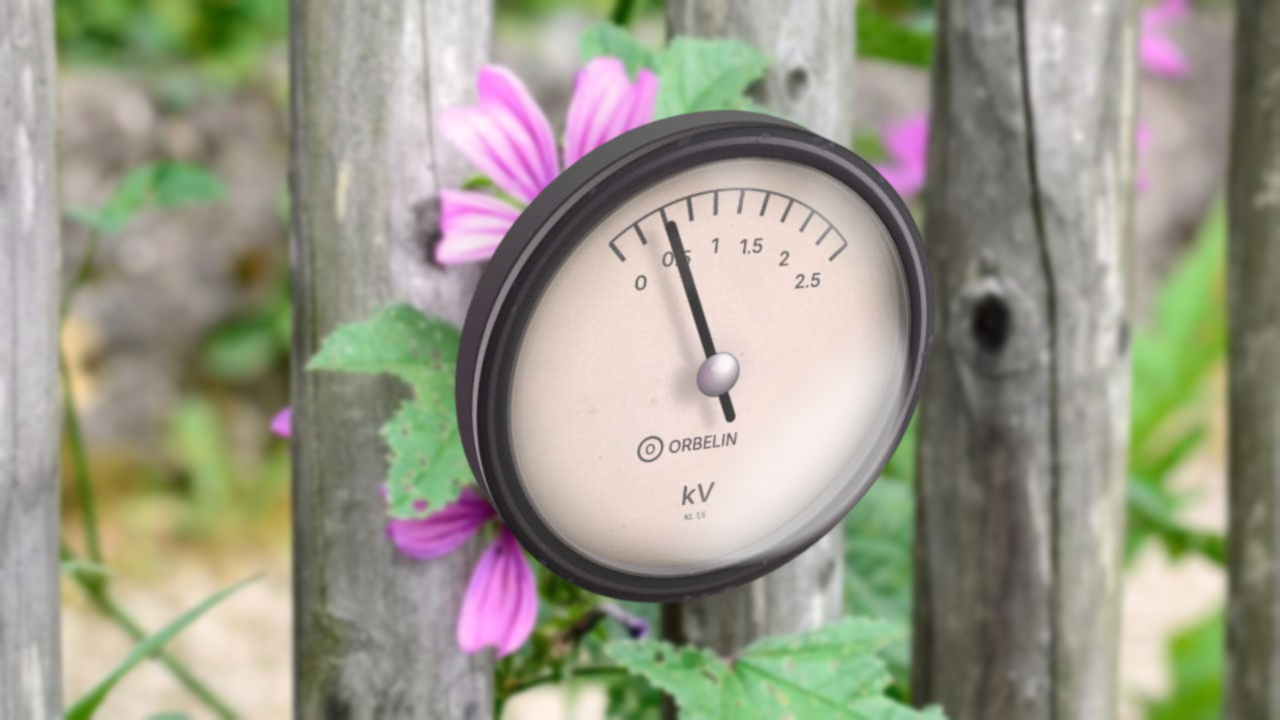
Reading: value=0.5 unit=kV
